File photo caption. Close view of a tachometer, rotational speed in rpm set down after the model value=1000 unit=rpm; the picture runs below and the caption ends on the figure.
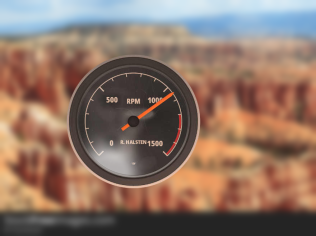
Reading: value=1050 unit=rpm
